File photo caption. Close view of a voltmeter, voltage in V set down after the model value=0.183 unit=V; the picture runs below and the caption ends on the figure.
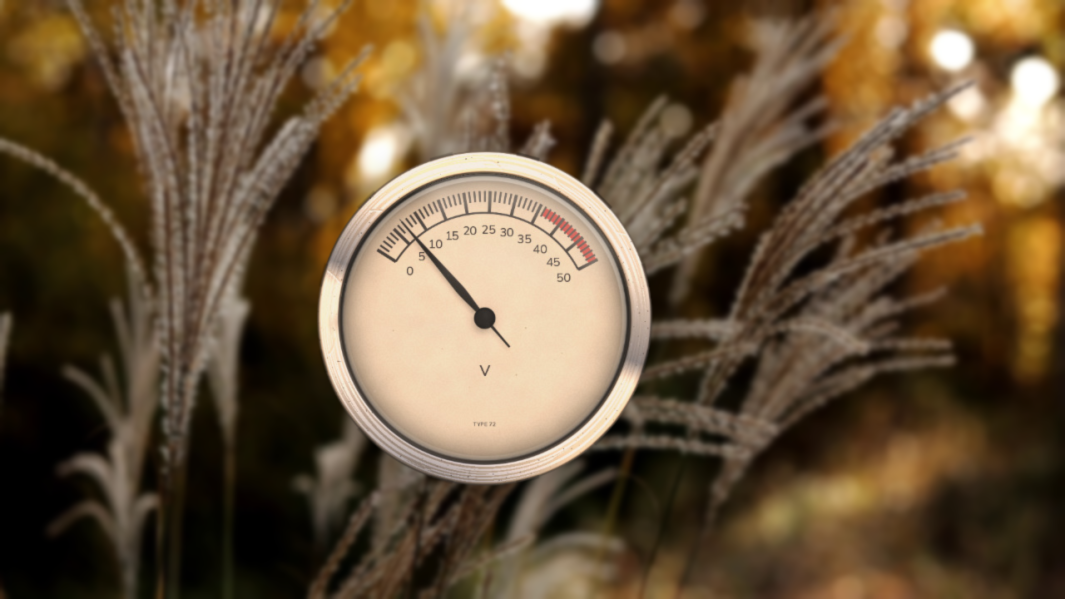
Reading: value=7 unit=V
